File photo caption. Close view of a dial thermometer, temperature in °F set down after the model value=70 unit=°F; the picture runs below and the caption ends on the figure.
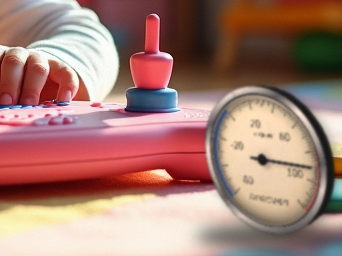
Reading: value=90 unit=°F
